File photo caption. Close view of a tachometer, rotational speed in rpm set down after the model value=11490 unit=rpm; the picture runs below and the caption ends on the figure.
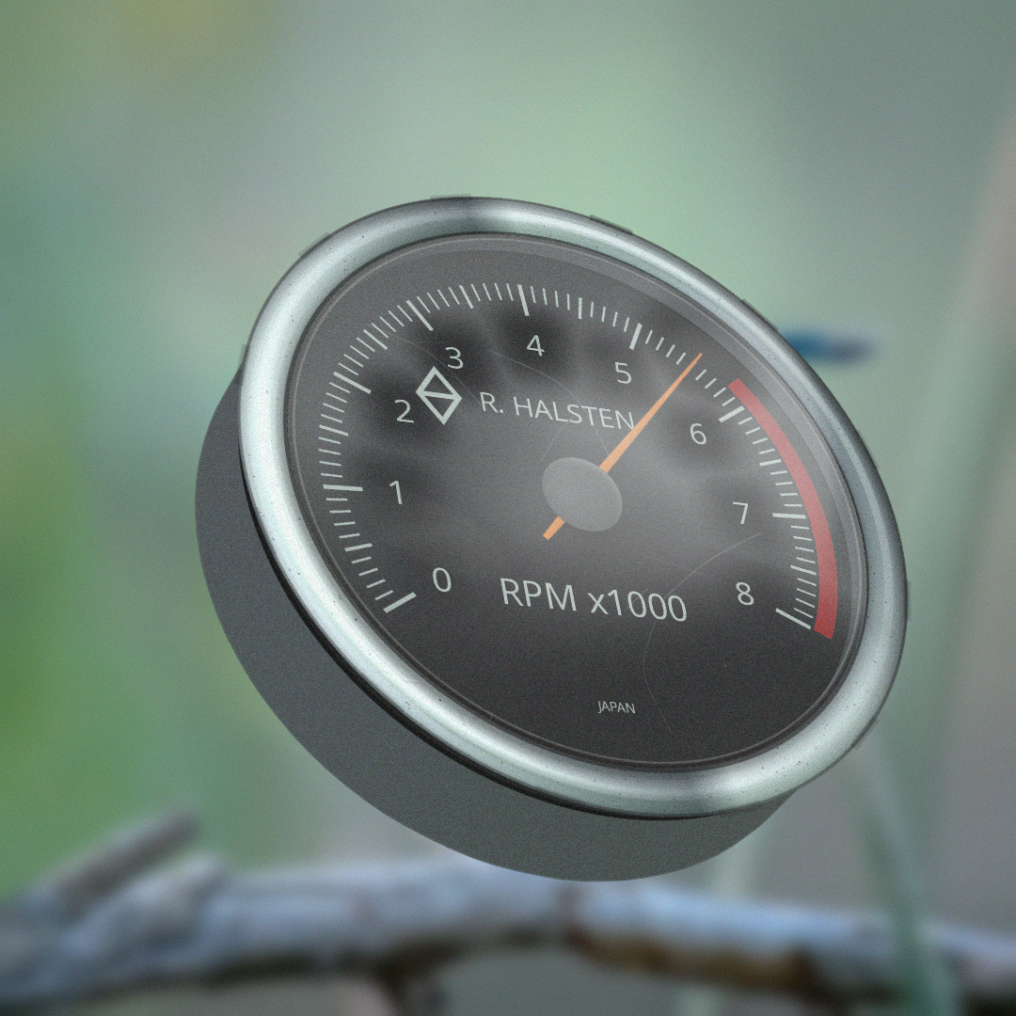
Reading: value=5500 unit=rpm
